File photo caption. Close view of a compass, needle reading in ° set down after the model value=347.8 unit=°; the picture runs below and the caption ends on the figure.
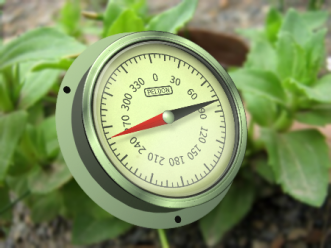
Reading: value=260 unit=°
